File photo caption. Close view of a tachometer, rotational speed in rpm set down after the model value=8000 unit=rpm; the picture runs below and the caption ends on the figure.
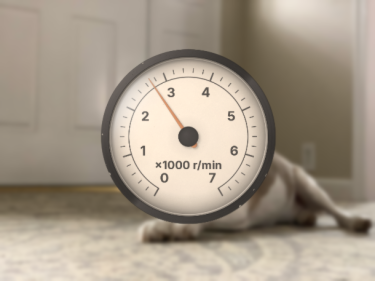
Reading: value=2700 unit=rpm
